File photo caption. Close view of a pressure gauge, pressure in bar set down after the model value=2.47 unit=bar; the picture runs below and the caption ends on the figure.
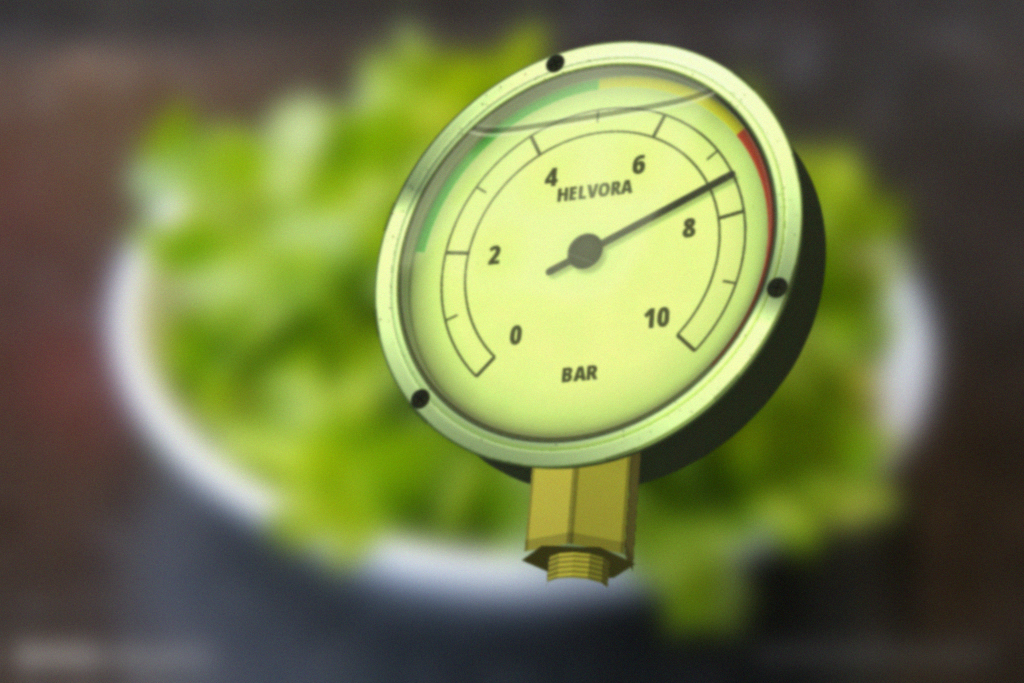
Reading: value=7.5 unit=bar
